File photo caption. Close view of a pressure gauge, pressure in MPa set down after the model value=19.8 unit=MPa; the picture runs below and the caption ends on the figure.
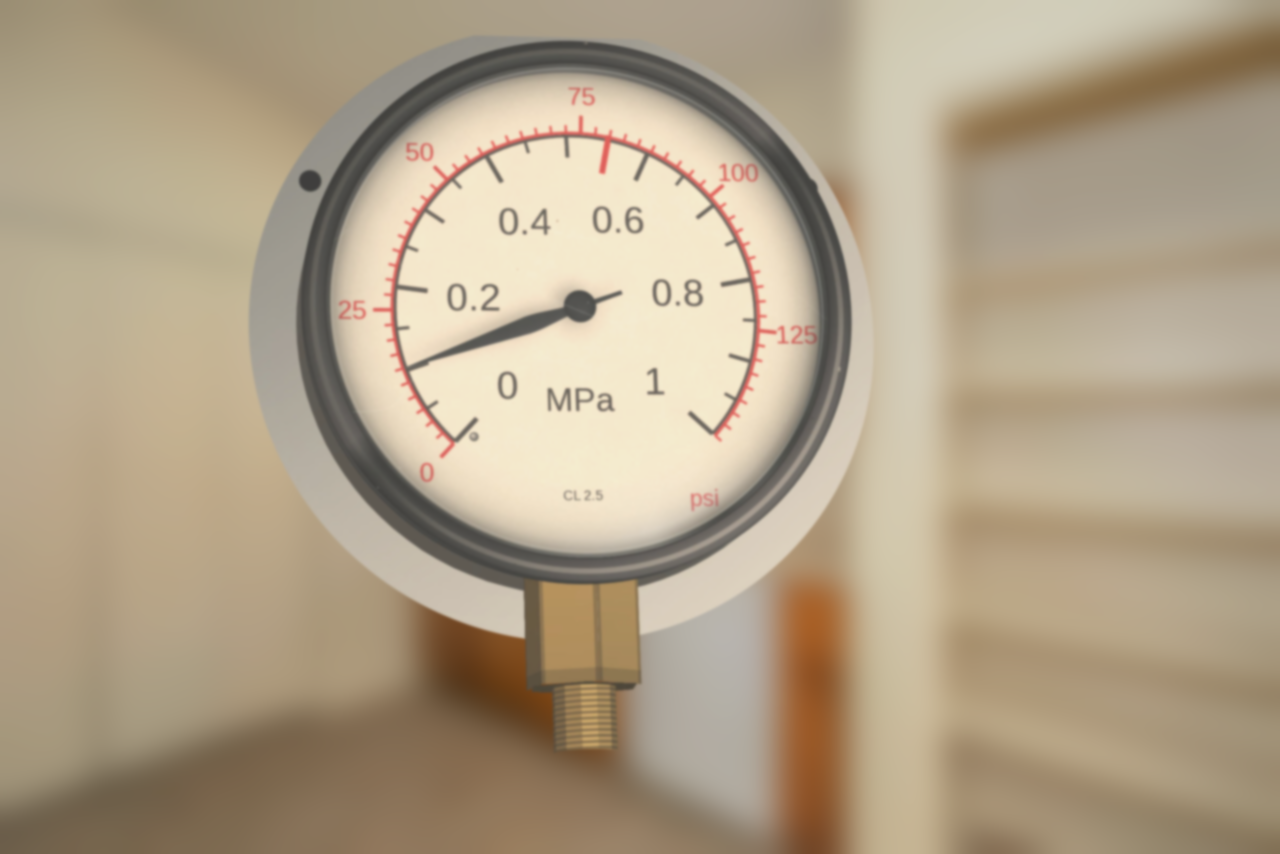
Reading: value=0.1 unit=MPa
